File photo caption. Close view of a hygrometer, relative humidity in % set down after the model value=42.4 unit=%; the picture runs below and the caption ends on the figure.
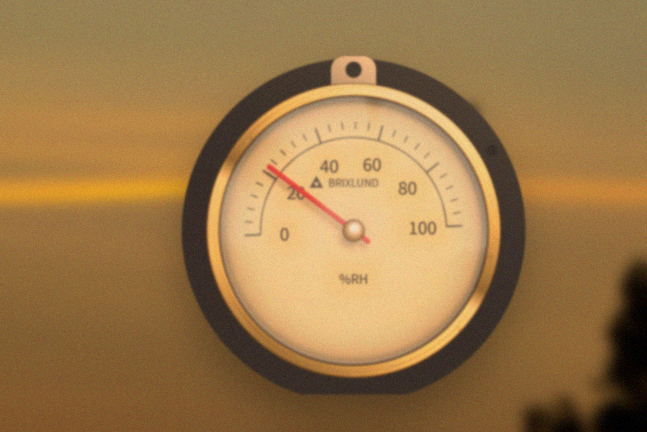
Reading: value=22 unit=%
